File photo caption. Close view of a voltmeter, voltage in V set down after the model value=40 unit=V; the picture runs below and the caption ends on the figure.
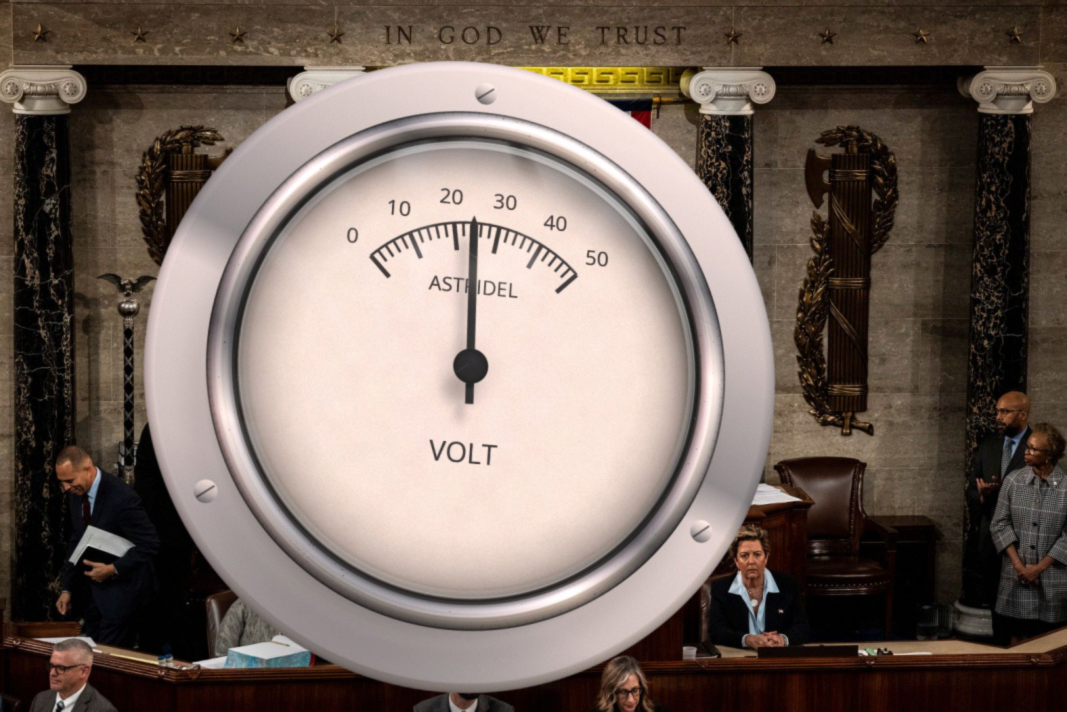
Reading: value=24 unit=V
